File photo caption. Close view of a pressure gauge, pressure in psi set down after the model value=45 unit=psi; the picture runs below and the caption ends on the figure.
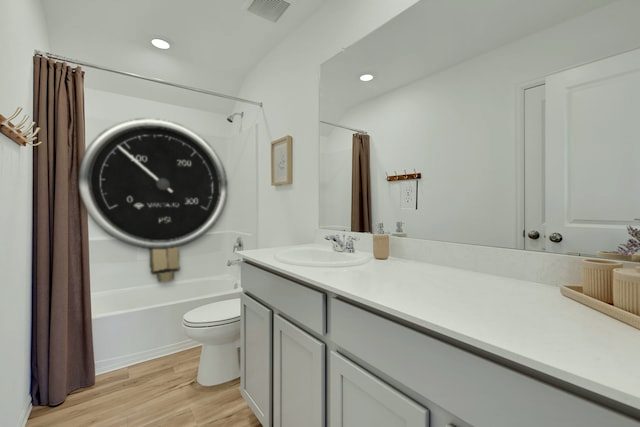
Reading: value=90 unit=psi
